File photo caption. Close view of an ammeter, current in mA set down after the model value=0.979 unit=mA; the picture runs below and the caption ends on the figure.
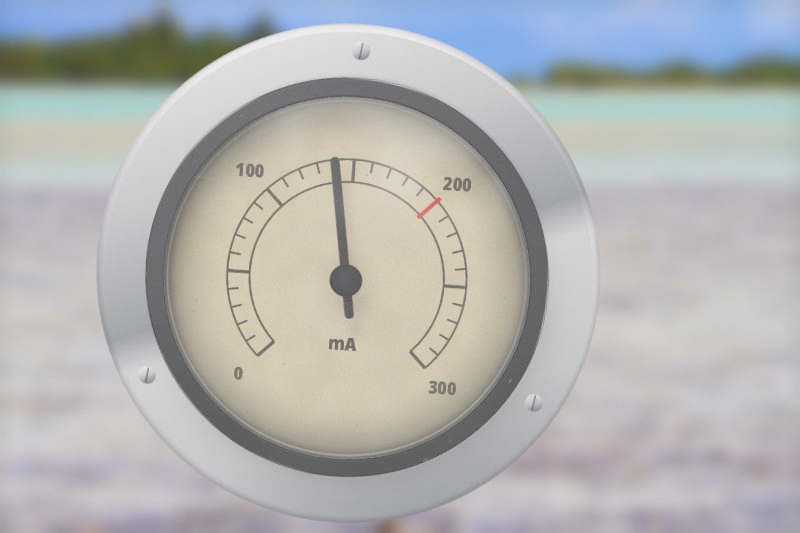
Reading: value=140 unit=mA
